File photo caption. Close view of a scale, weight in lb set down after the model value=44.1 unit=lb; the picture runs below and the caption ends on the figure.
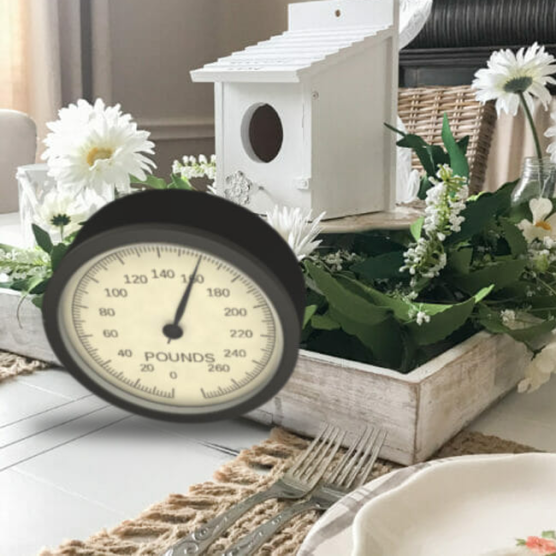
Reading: value=160 unit=lb
